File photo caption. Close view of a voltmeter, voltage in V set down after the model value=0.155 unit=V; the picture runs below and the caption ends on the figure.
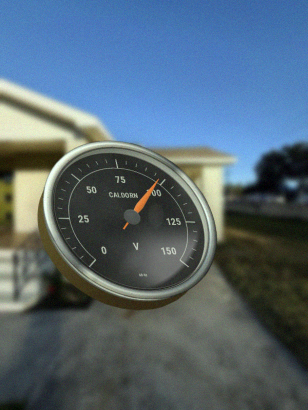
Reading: value=97.5 unit=V
